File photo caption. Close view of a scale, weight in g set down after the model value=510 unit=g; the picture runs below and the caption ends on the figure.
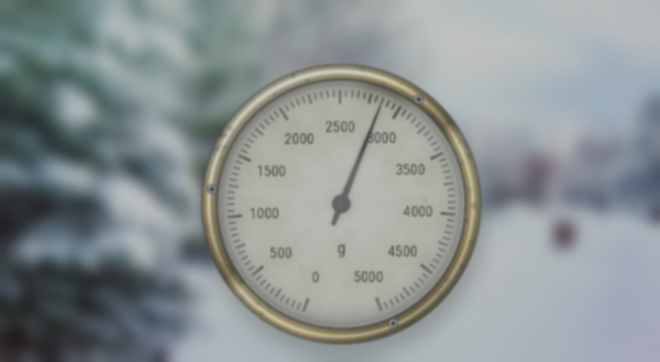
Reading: value=2850 unit=g
